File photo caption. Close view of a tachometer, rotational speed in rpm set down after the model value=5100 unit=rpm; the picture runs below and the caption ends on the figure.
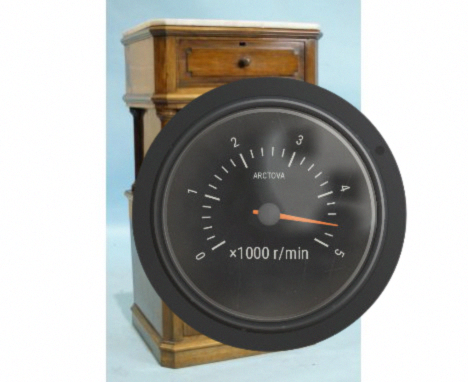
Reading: value=4600 unit=rpm
